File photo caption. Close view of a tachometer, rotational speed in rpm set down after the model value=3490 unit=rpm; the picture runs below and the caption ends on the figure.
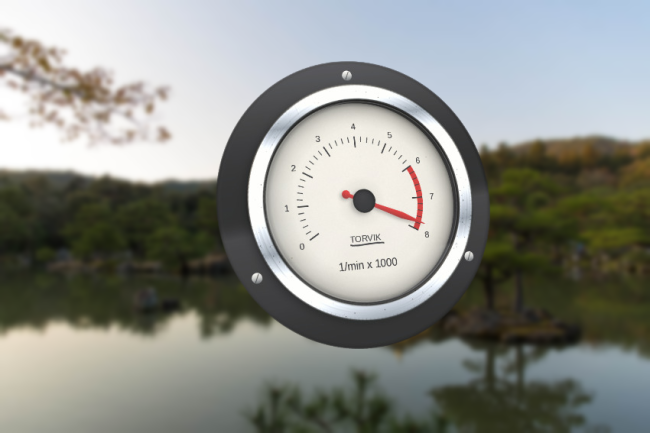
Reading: value=7800 unit=rpm
